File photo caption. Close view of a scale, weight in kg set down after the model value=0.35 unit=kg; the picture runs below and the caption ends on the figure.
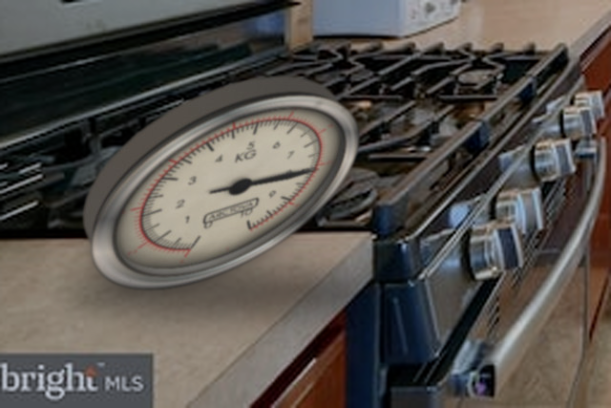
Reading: value=8 unit=kg
